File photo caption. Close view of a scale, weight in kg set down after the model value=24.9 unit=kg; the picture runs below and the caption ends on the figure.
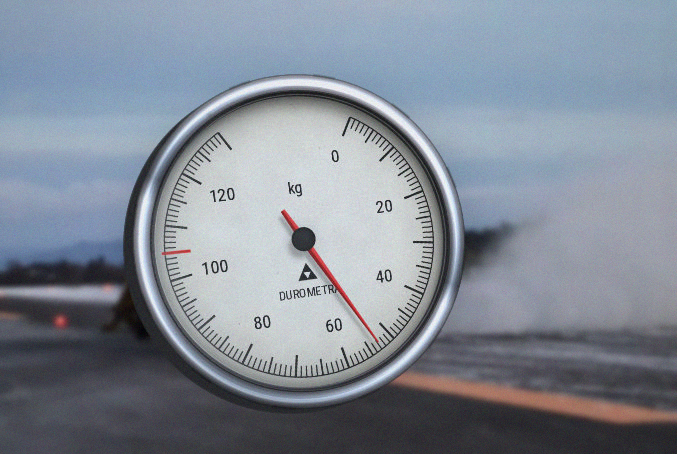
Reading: value=53 unit=kg
